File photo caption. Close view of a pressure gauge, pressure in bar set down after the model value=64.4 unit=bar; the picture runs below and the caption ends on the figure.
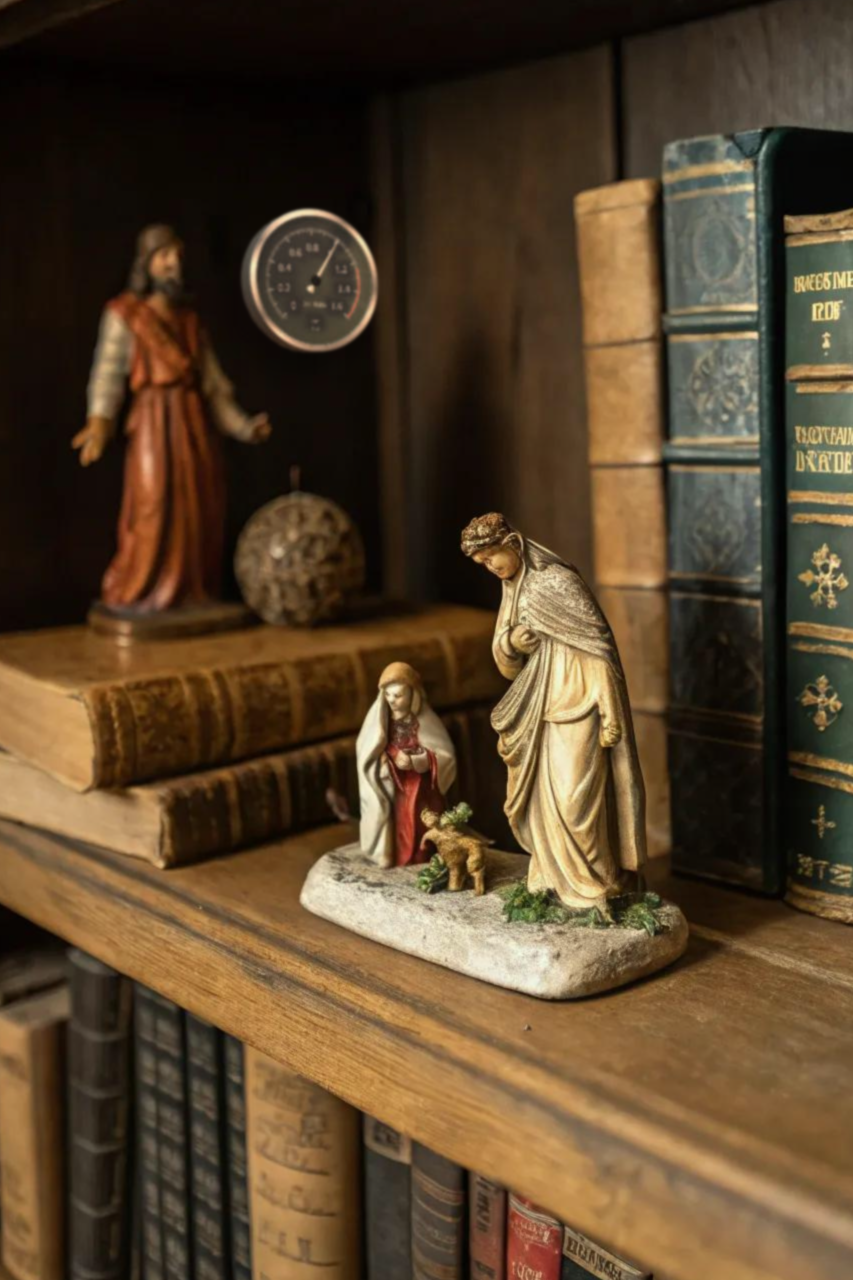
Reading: value=1 unit=bar
